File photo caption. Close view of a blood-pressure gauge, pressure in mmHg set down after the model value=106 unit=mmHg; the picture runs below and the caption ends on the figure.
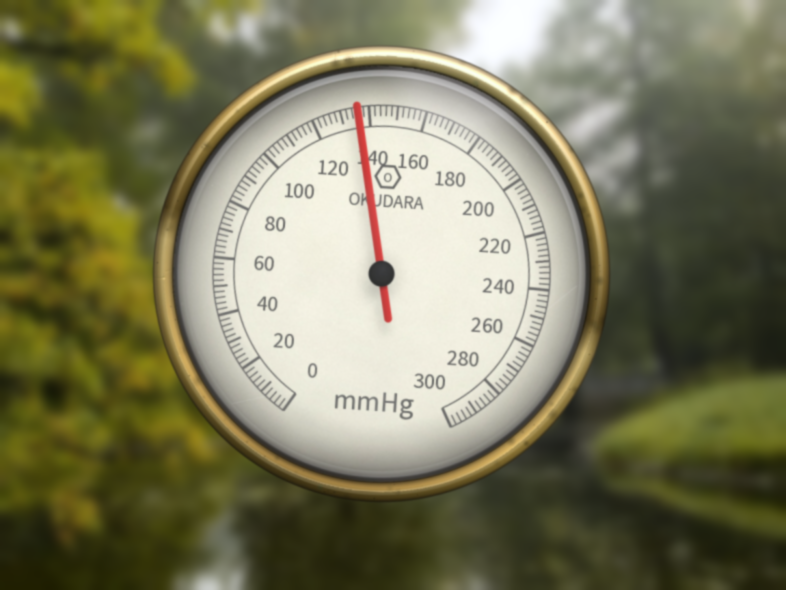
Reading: value=136 unit=mmHg
